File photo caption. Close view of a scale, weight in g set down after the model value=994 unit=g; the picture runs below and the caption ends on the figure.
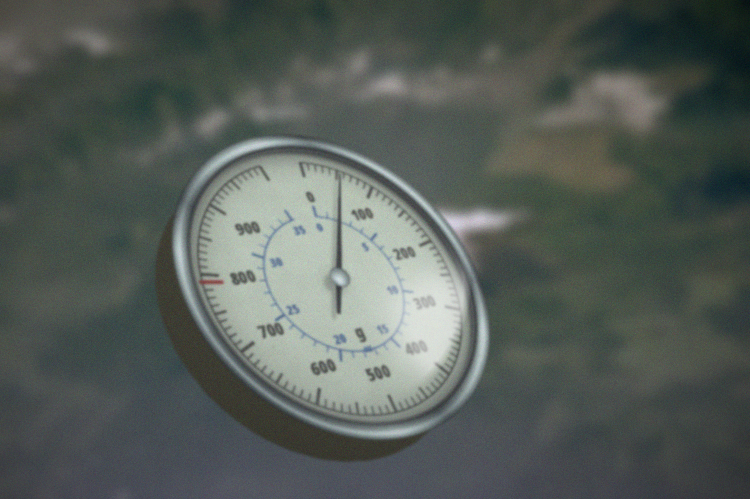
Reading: value=50 unit=g
